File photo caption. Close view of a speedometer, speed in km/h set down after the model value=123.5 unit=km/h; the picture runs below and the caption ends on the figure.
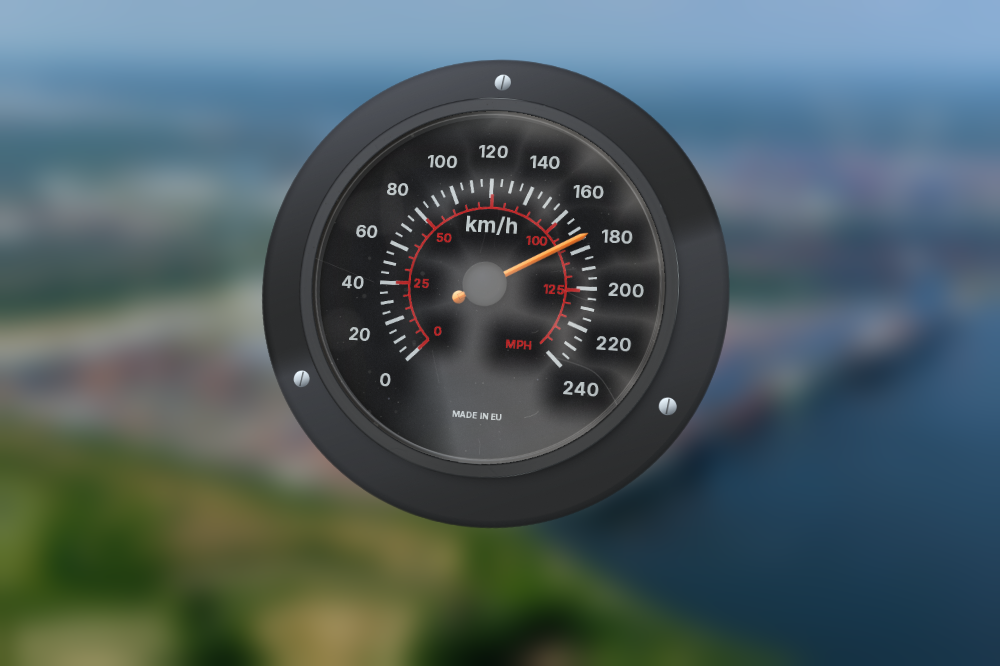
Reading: value=175 unit=km/h
